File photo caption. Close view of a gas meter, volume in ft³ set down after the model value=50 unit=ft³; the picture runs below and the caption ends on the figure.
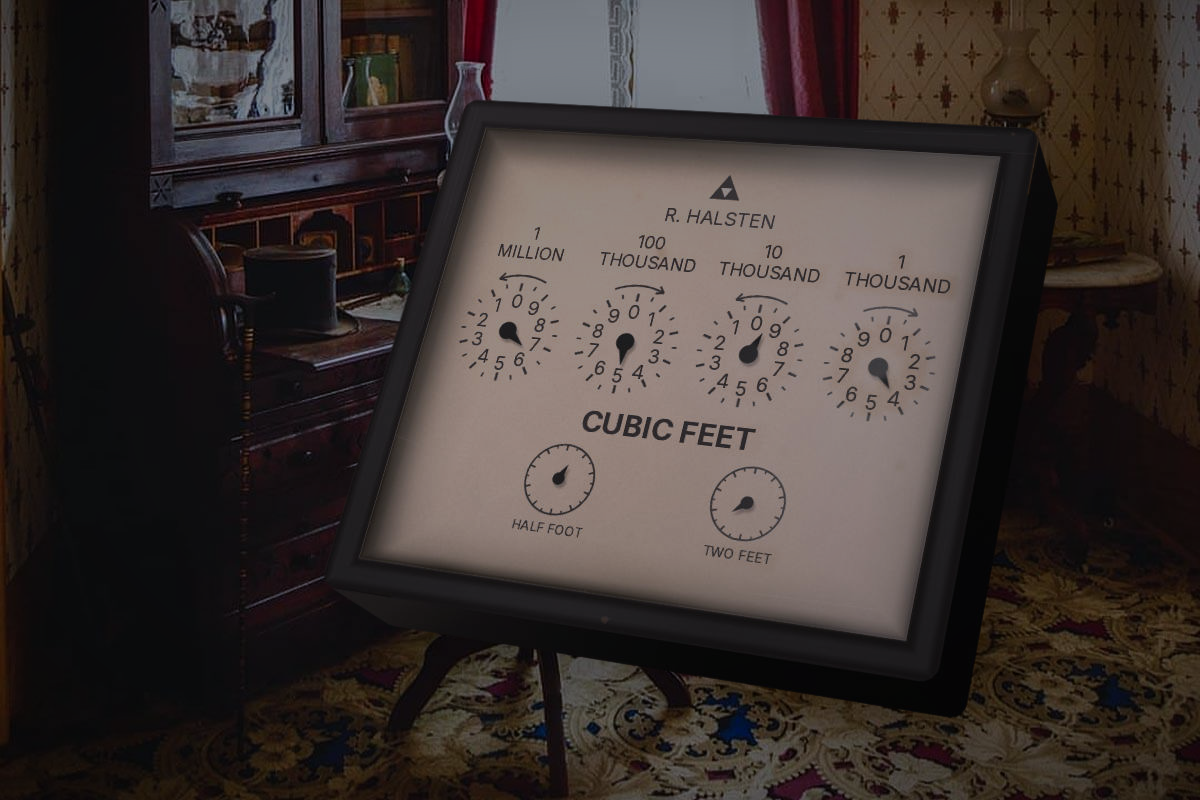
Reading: value=649400 unit=ft³
